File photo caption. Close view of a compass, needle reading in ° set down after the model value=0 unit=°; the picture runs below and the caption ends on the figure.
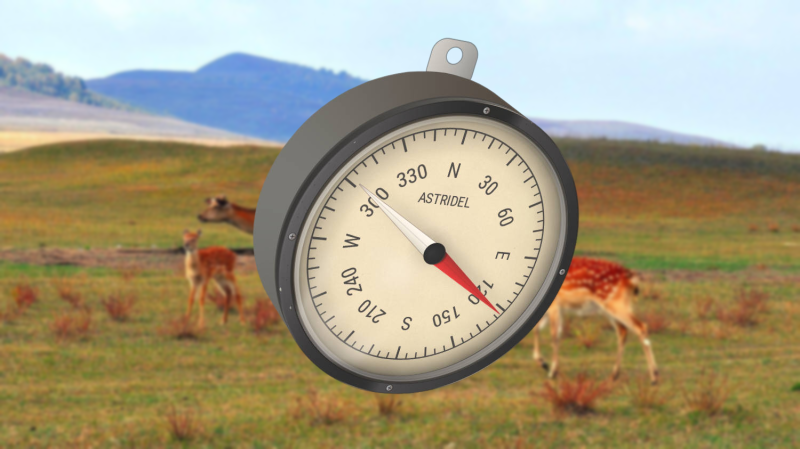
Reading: value=122.5 unit=°
